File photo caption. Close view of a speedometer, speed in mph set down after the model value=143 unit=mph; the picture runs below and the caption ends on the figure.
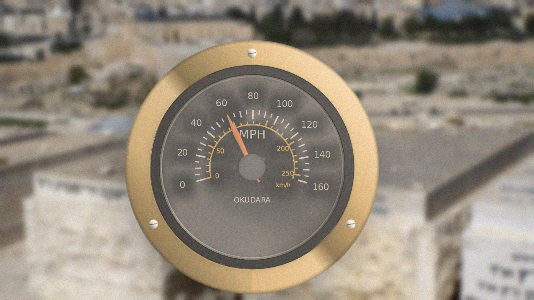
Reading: value=60 unit=mph
